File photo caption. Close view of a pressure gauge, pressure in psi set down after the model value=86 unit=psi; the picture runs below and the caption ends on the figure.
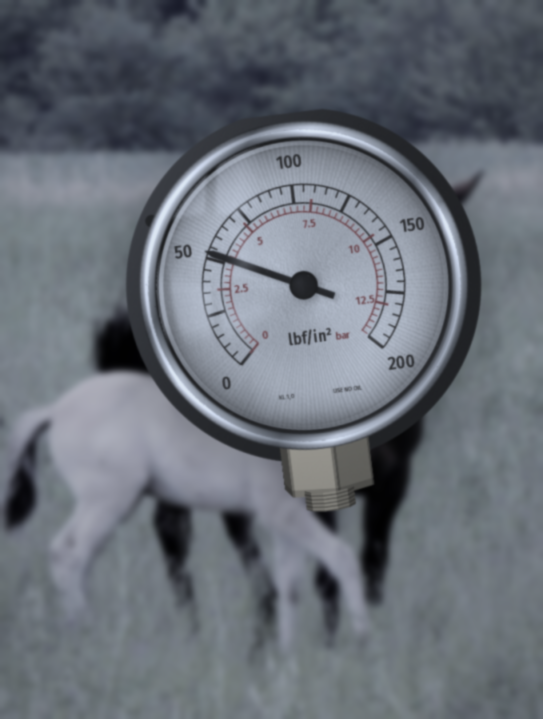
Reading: value=52.5 unit=psi
